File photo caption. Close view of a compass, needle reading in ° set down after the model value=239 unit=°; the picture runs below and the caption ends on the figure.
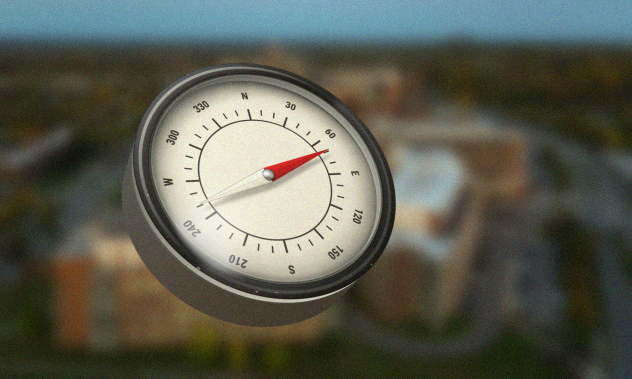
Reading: value=70 unit=°
